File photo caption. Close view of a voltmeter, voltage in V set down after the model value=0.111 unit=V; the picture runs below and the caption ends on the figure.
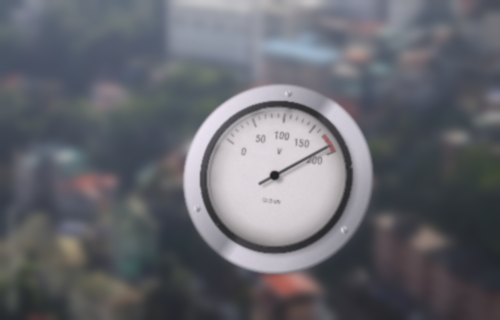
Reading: value=190 unit=V
